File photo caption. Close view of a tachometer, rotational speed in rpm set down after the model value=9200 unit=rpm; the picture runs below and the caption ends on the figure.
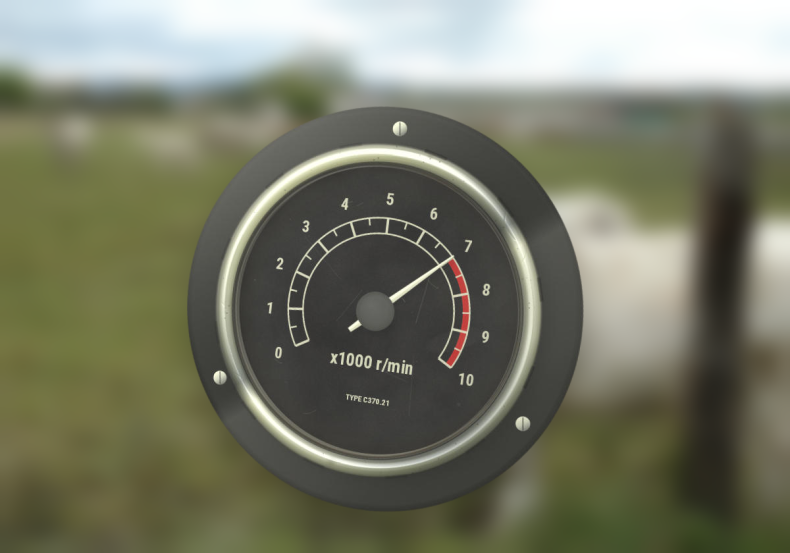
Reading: value=7000 unit=rpm
